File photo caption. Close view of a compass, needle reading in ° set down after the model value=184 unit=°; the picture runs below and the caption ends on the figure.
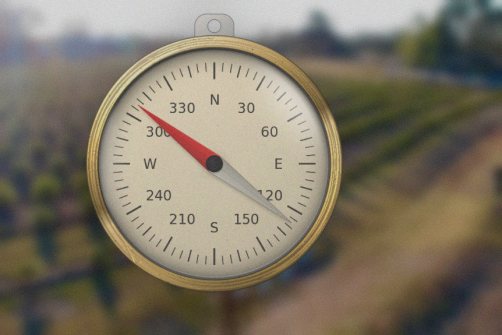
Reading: value=307.5 unit=°
